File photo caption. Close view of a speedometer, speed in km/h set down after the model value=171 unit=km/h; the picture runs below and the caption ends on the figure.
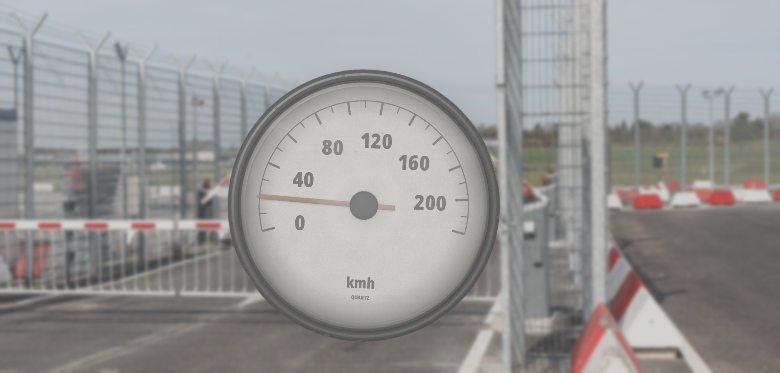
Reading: value=20 unit=km/h
